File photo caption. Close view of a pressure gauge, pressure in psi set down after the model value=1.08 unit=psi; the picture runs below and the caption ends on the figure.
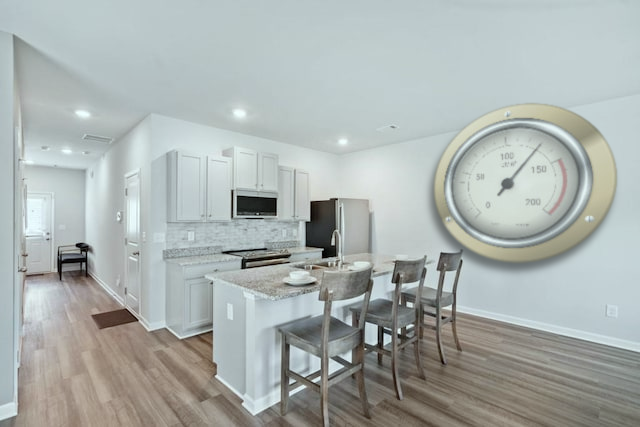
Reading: value=130 unit=psi
